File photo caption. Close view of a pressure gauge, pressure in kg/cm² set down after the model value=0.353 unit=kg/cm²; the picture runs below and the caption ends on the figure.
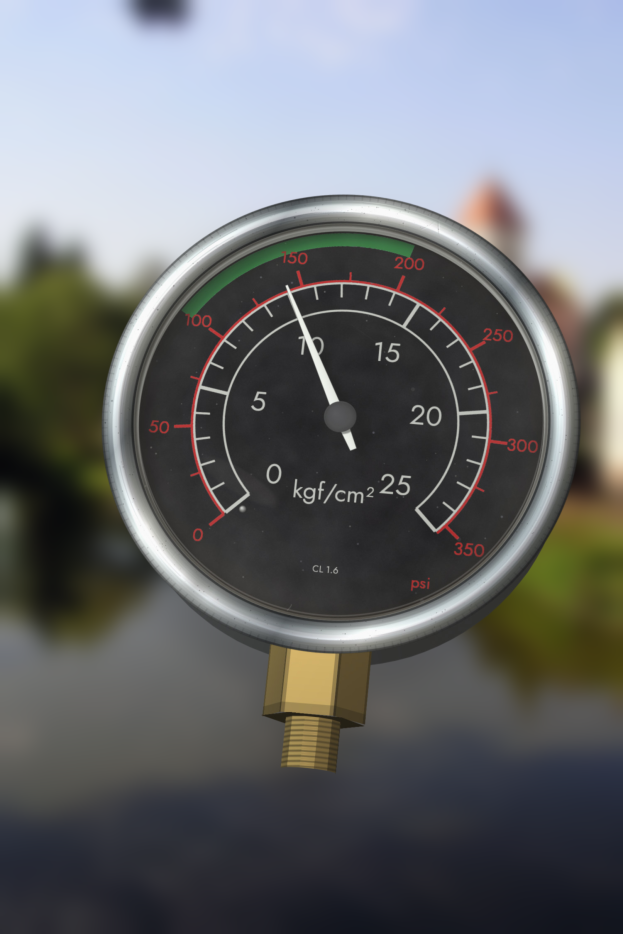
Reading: value=10 unit=kg/cm²
